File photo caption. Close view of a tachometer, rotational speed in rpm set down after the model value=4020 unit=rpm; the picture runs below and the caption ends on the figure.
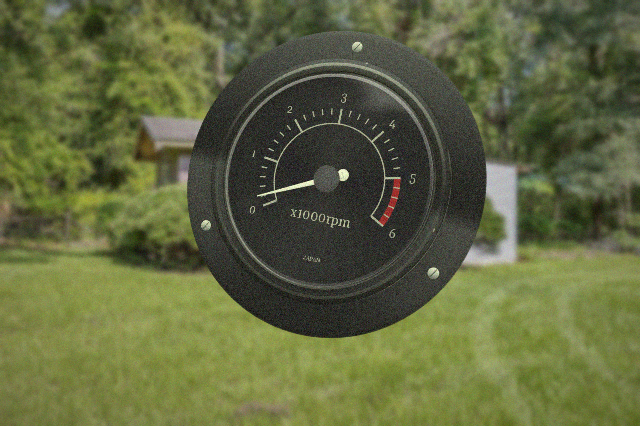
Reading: value=200 unit=rpm
